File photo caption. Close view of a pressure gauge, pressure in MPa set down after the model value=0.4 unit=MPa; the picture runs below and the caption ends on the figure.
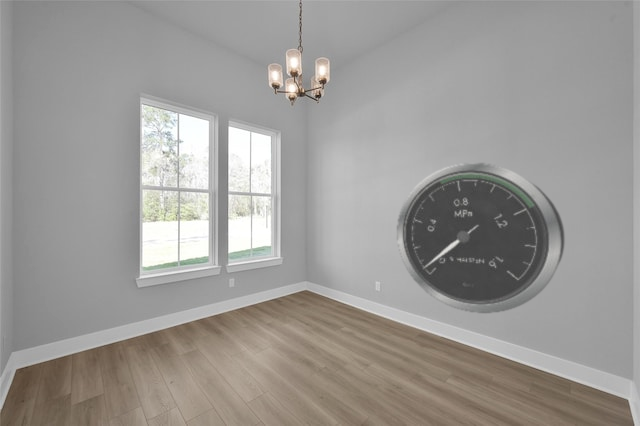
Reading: value=0.05 unit=MPa
